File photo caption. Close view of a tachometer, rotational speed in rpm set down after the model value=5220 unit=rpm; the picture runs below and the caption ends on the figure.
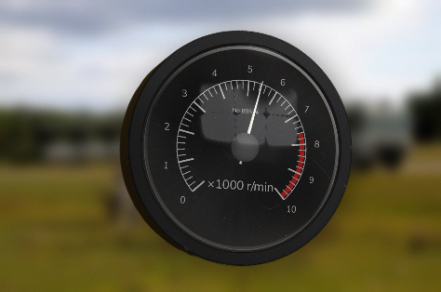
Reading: value=5400 unit=rpm
